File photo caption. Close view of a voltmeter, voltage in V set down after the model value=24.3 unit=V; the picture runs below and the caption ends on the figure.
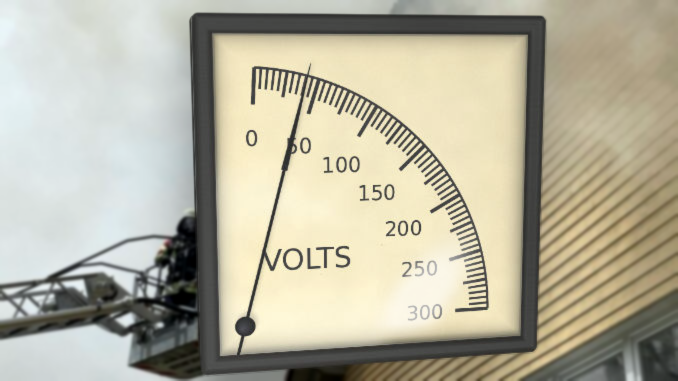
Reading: value=40 unit=V
